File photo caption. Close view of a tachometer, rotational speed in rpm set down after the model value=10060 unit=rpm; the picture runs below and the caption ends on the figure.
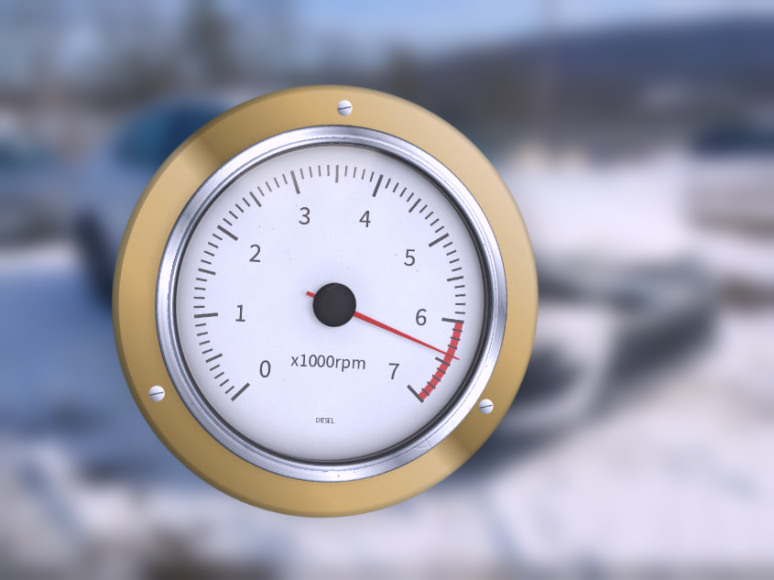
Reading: value=6400 unit=rpm
